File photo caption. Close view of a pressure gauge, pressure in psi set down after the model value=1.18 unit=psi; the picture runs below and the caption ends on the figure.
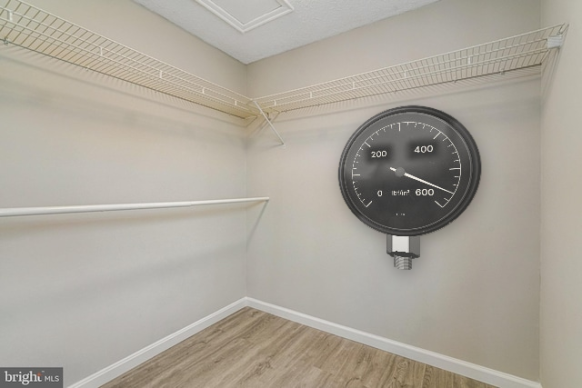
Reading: value=560 unit=psi
